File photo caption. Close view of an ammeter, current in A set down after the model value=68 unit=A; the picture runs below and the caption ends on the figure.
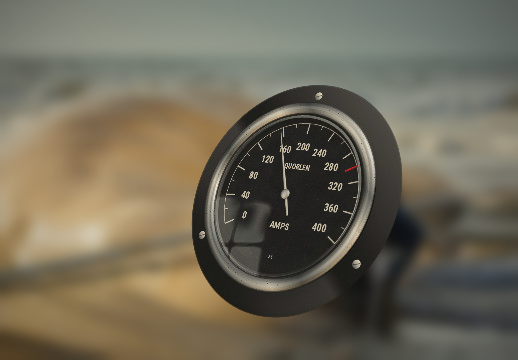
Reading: value=160 unit=A
